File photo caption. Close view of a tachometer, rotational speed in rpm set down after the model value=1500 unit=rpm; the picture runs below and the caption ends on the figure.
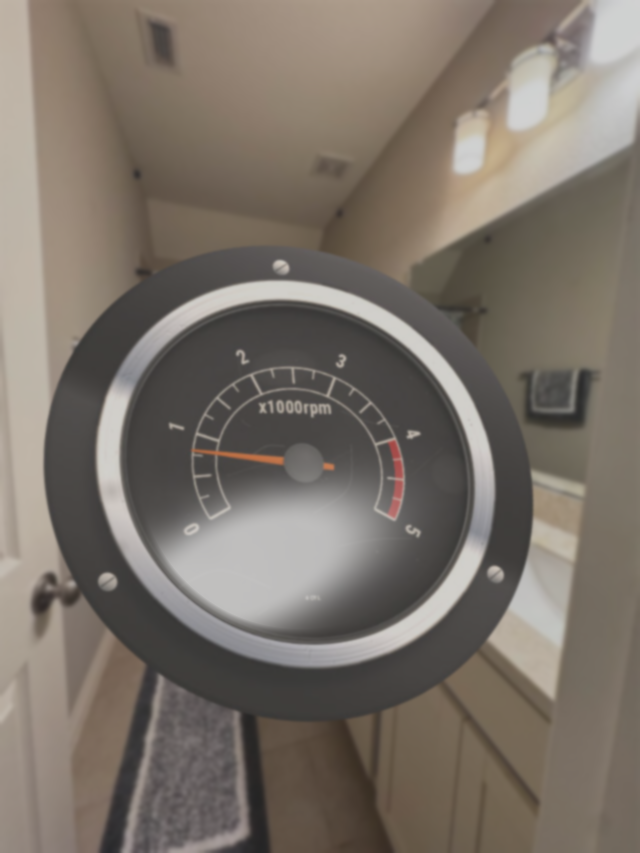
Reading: value=750 unit=rpm
